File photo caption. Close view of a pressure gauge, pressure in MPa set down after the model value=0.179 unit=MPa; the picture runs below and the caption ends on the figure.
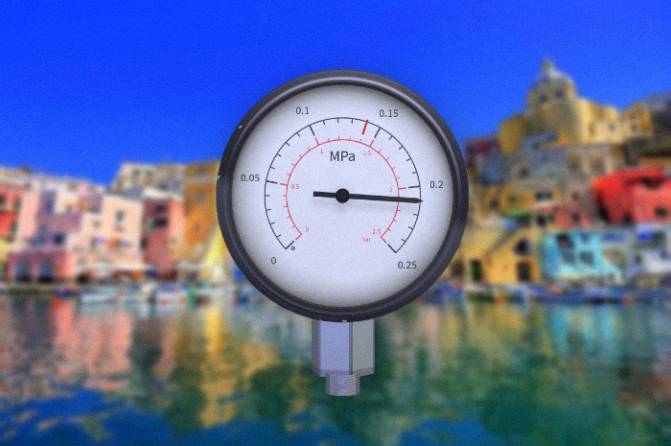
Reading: value=0.21 unit=MPa
